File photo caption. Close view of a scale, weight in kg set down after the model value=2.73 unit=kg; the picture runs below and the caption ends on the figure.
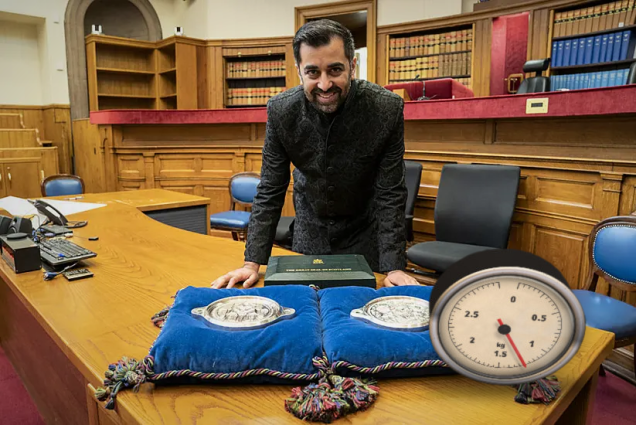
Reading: value=1.25 unit=kg
